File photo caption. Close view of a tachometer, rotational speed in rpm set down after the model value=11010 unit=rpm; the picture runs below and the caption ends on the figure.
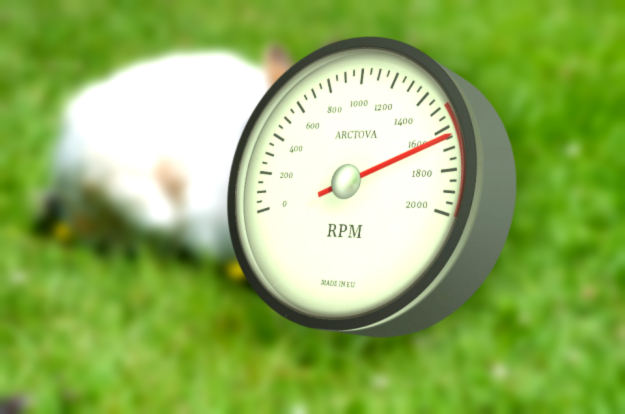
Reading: value=1650 unit=rpm
